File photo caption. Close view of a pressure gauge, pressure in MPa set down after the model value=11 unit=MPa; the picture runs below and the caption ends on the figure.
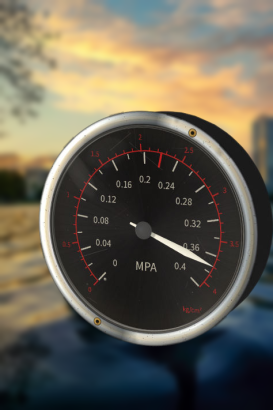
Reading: value=0.37 unit=MPa
